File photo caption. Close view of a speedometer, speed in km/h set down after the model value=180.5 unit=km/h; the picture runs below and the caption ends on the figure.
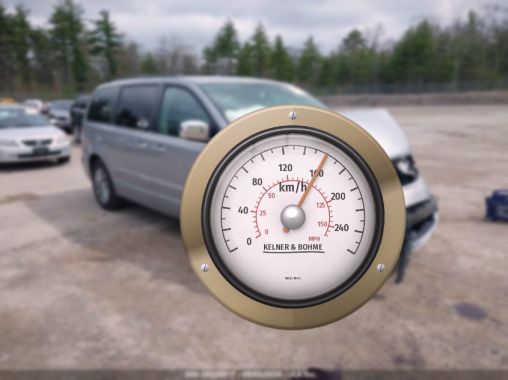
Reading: value=160 unit=km/h
